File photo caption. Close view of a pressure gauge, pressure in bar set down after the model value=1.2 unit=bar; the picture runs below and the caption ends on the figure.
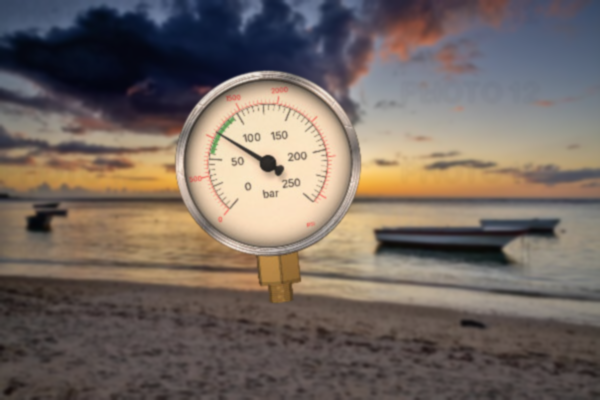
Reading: value=75 unit=bar
